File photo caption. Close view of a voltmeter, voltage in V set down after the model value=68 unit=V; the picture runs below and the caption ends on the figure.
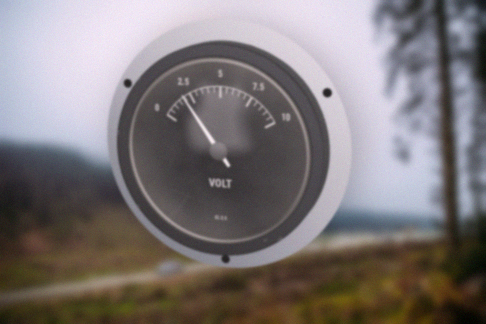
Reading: value=2 unit=V
